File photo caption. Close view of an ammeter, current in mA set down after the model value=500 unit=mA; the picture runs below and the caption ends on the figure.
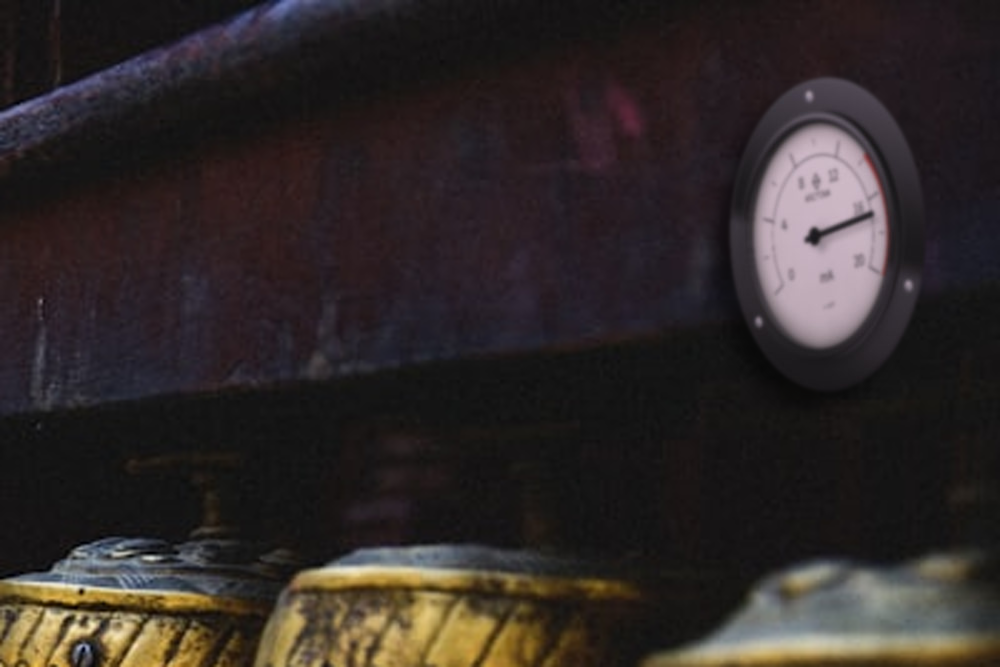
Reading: value=17 unit=mA
